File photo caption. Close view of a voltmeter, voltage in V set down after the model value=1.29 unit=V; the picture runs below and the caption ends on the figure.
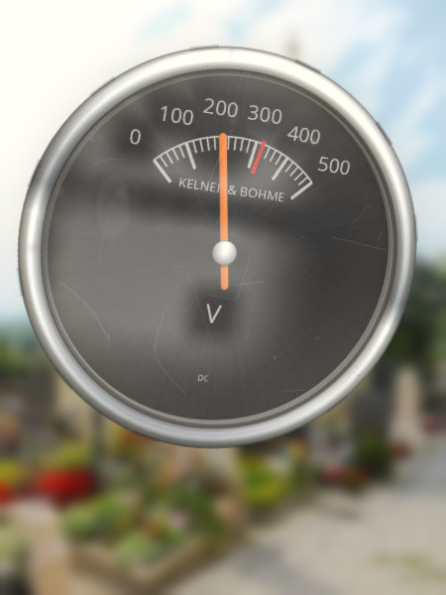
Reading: value=200 unit=V
